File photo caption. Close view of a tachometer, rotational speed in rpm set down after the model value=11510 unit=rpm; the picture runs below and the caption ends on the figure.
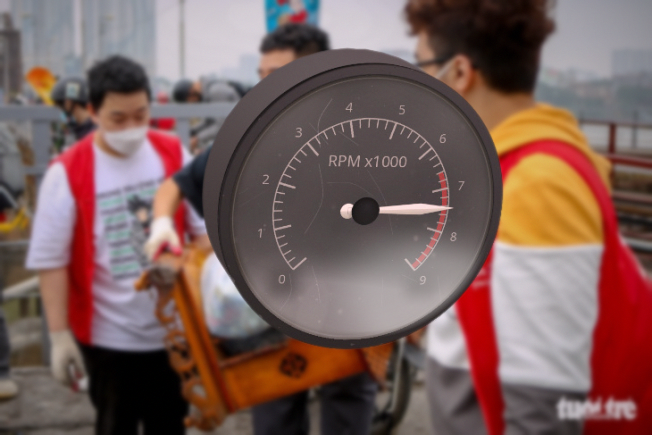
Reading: value=7400 unit=rpm
